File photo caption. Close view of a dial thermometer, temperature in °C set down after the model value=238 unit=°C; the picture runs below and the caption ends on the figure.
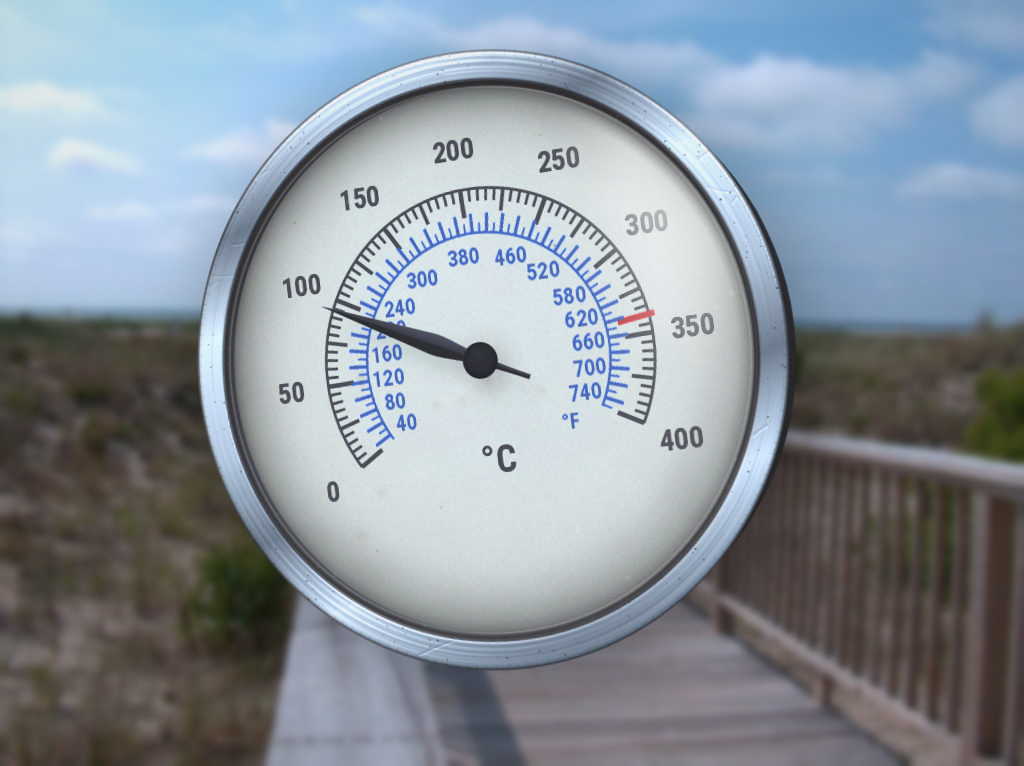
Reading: value=95 unit=°C
